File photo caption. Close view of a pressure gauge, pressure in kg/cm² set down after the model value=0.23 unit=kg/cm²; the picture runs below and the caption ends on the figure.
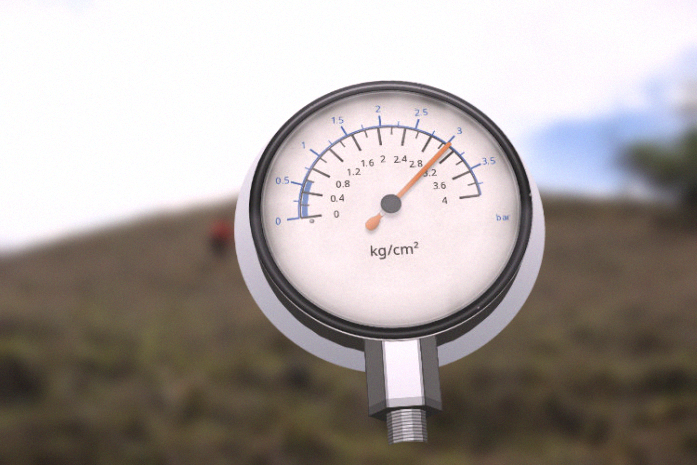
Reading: value=3.1 unit=kg/cm²
